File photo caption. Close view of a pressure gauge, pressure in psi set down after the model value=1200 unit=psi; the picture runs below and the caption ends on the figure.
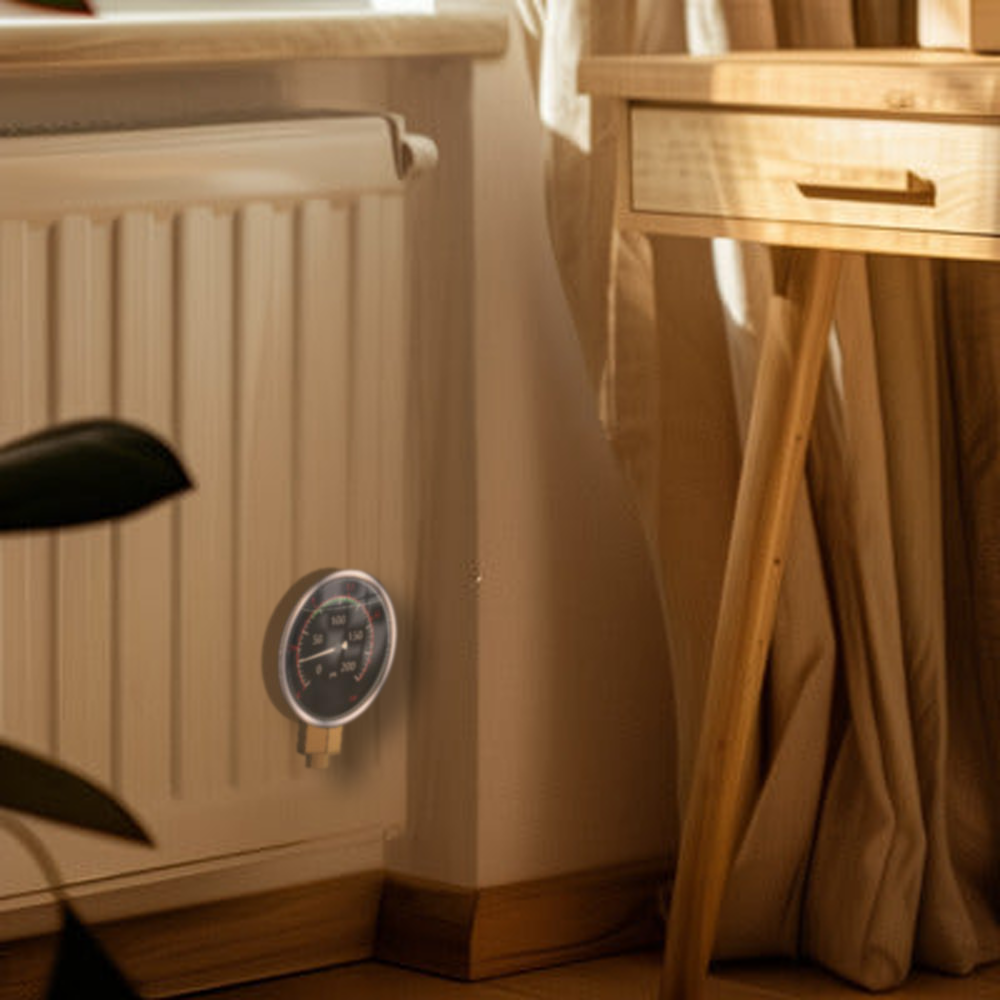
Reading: value=25 unit=psi
